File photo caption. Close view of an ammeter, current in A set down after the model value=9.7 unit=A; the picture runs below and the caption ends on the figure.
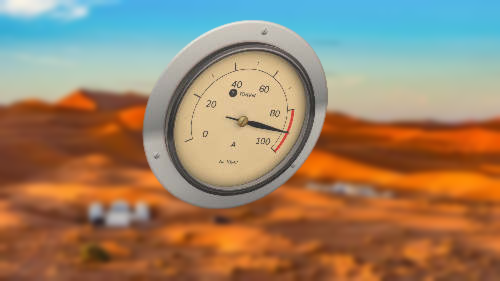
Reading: value=90 unit=A
